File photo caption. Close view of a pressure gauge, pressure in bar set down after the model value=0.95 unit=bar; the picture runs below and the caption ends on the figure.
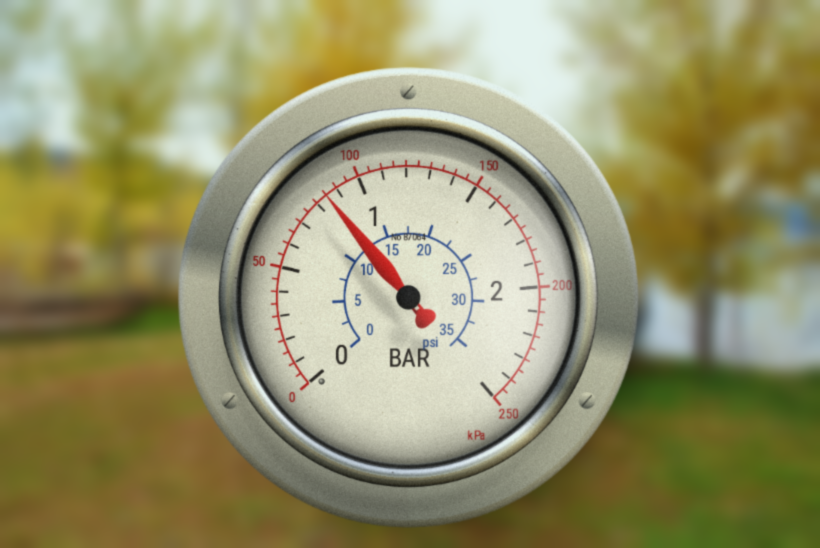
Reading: value=0.85 unit=bar
